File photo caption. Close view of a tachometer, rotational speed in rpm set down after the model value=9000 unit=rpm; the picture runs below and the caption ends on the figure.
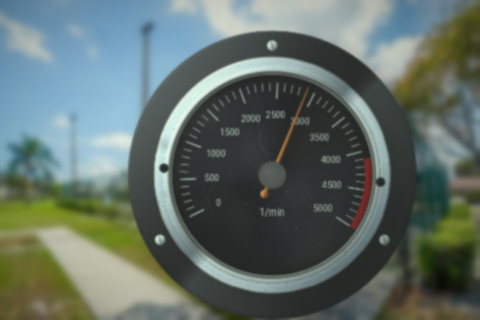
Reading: value=2900 unit=rpm
